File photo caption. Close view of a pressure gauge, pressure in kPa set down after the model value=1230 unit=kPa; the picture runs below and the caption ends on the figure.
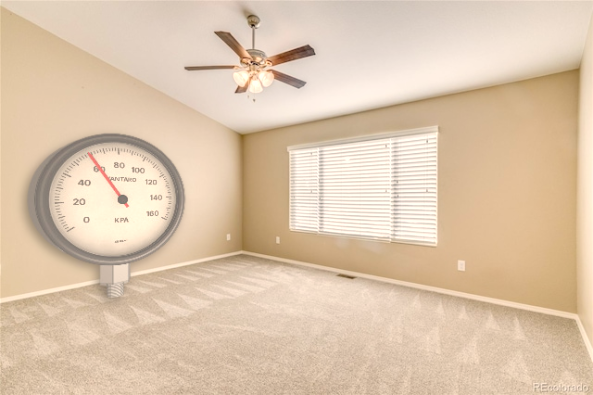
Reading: value=60 unit=kPa
